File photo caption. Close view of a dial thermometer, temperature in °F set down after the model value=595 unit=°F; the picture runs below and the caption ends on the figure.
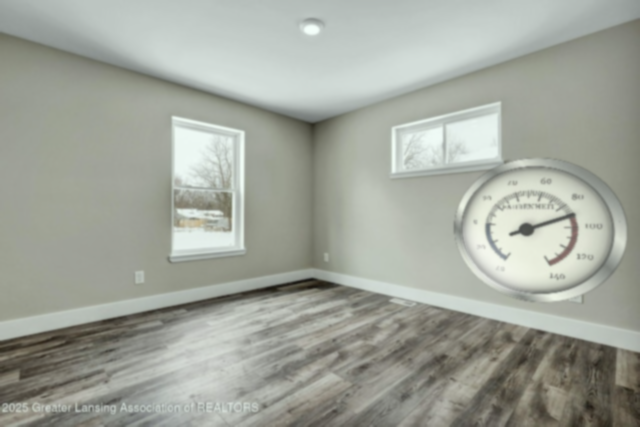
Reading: value=90 unit=°F
